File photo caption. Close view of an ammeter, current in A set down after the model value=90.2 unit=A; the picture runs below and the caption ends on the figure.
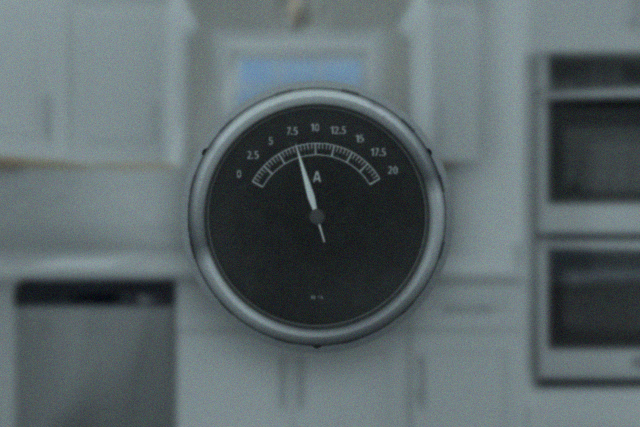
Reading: value=7.5 unit=A
